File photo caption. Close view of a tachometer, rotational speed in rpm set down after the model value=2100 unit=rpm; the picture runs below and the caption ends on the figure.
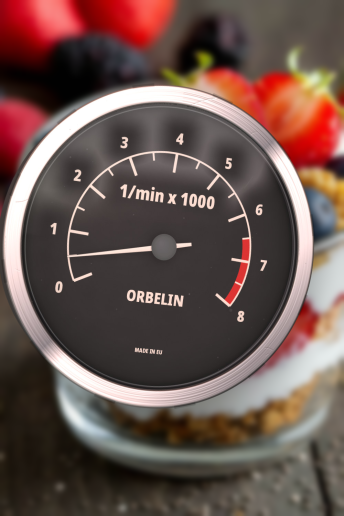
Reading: value=500 unit=rpm
